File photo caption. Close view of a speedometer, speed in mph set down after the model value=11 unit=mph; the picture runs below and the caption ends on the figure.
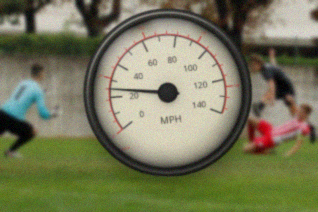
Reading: value=25 unit=mph
